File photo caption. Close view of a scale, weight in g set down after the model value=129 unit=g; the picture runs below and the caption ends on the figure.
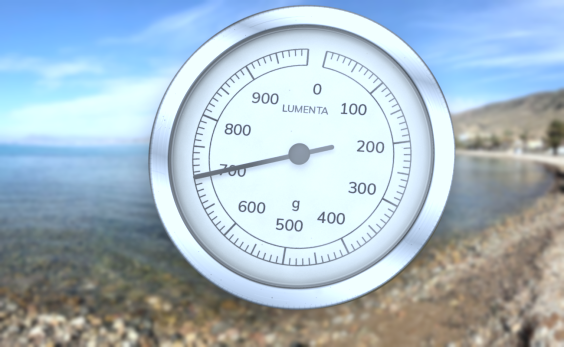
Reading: value=700 unit=g
